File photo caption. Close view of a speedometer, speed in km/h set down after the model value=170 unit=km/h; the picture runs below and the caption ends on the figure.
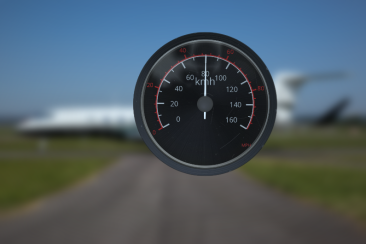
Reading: value=80 unit=km/h
